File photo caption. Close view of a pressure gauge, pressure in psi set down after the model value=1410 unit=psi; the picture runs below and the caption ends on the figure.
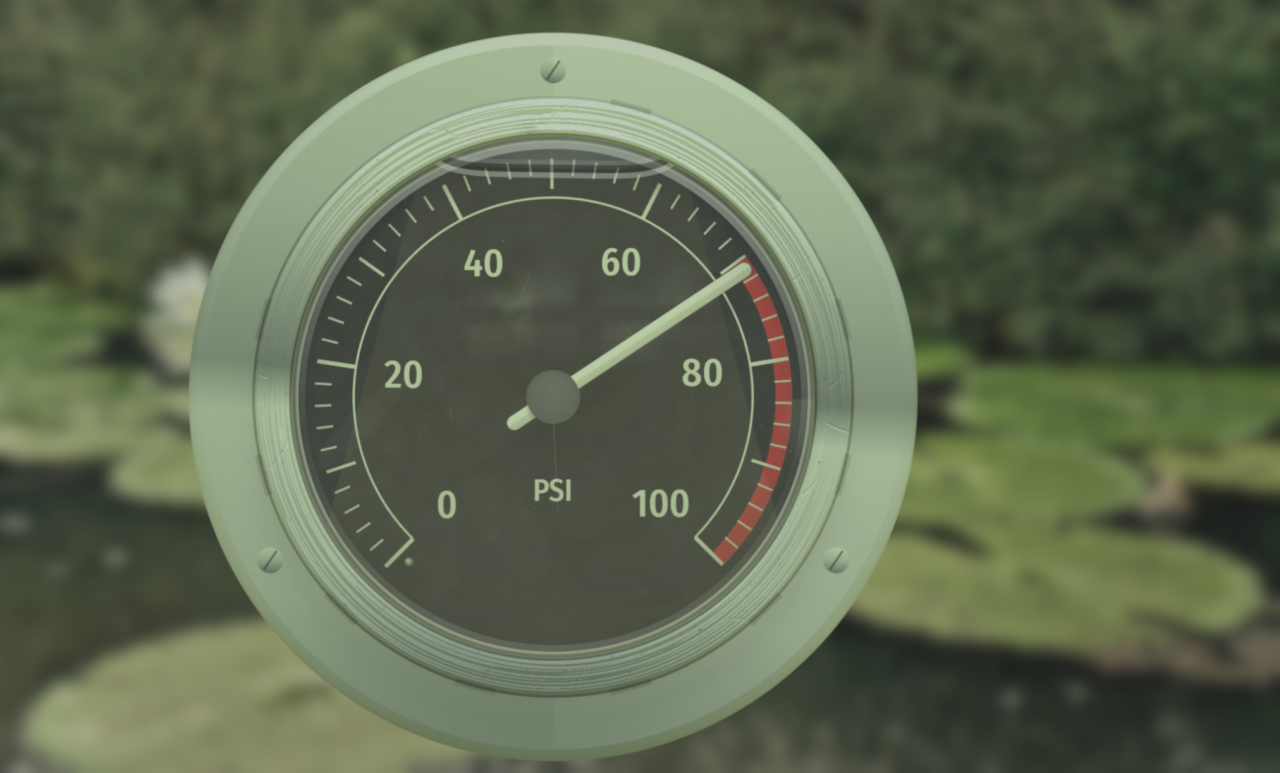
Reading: value=71 unit=psi
